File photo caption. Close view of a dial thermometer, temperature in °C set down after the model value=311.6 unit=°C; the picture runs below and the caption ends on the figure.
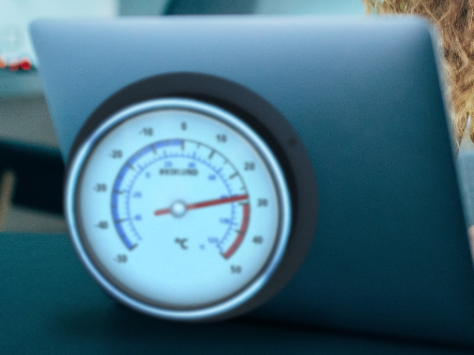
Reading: value=27.5 unit=°C
